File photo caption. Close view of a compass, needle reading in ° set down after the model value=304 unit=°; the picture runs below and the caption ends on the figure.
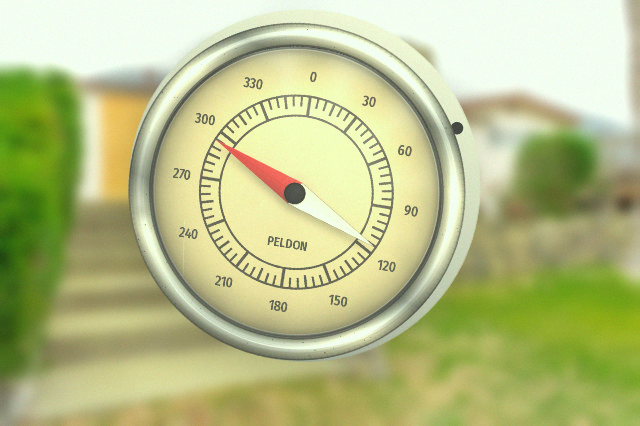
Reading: value=295 unit=°
